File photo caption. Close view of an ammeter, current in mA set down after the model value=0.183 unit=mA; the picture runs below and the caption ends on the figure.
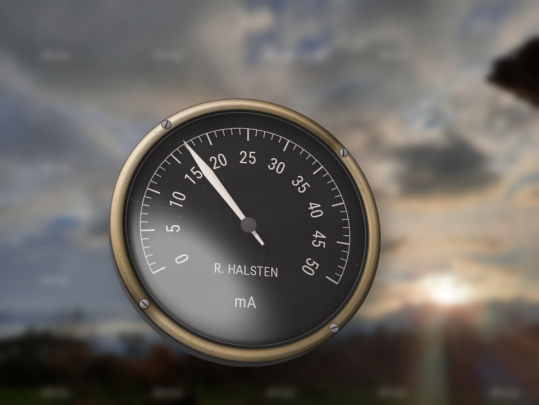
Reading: value=17 unit=mA
